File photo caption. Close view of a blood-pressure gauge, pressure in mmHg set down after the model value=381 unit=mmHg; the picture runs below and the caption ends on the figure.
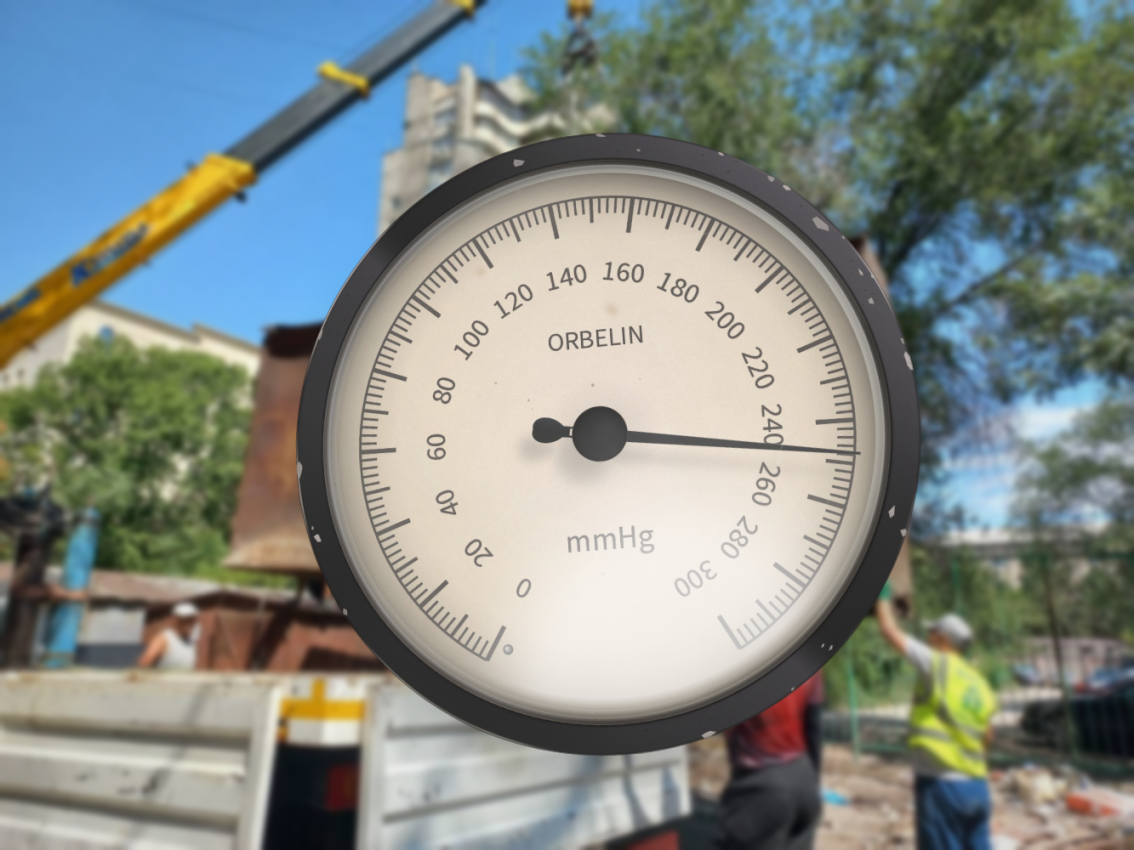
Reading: value=248 unit=mmHg
